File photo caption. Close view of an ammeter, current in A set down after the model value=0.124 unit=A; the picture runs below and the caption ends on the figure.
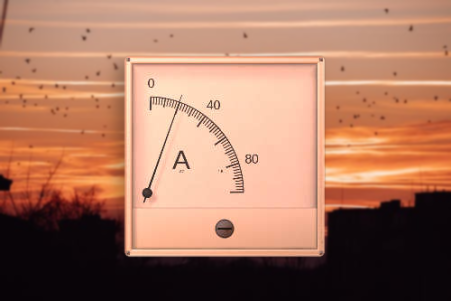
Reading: value=20 unit=A
